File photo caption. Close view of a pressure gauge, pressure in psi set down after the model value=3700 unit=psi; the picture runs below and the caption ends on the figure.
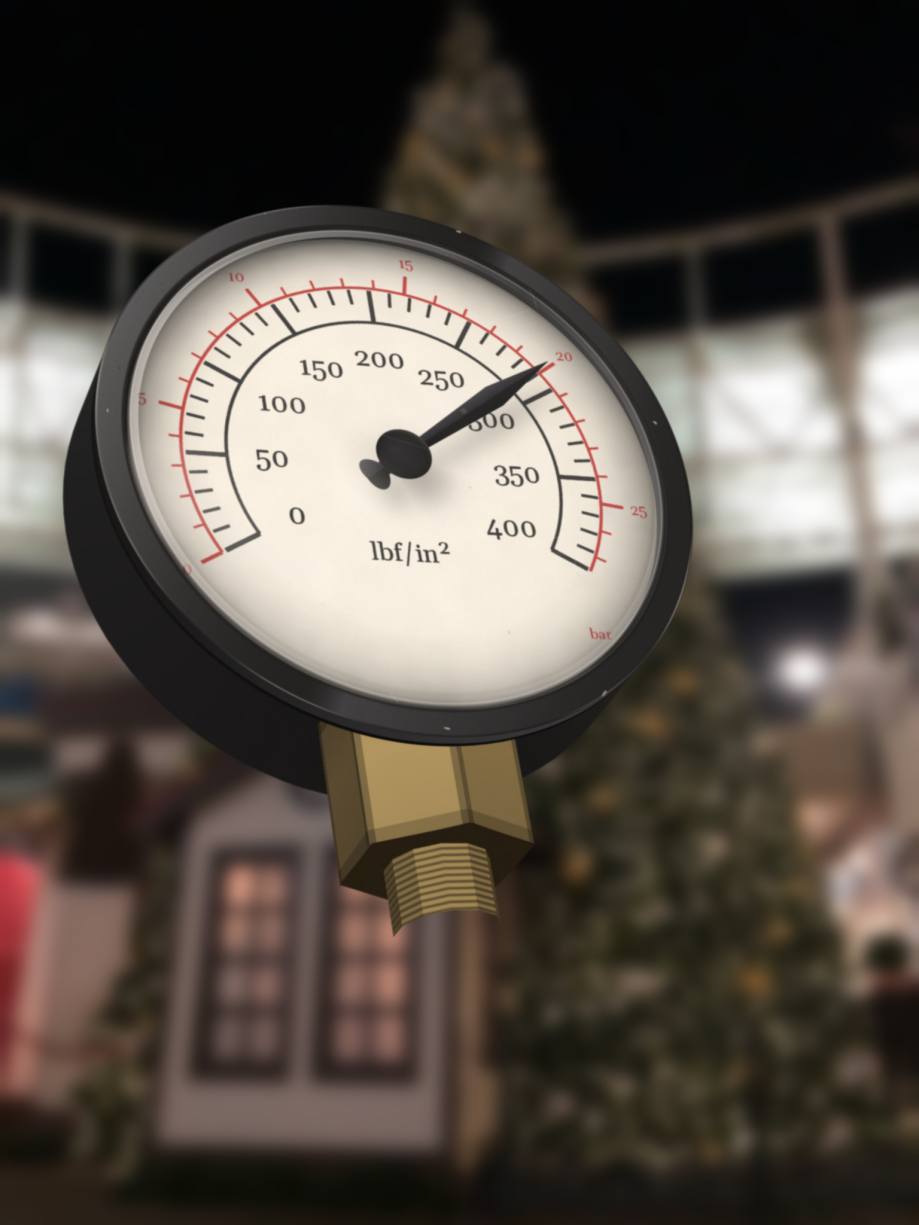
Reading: value=290 unit=psi
